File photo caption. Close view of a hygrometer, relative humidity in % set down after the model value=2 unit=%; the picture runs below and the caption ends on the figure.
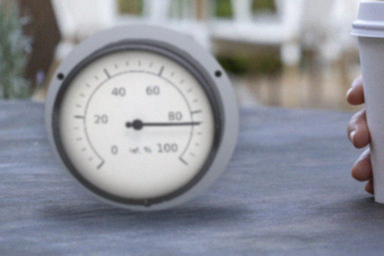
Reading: value=84 unit=%
